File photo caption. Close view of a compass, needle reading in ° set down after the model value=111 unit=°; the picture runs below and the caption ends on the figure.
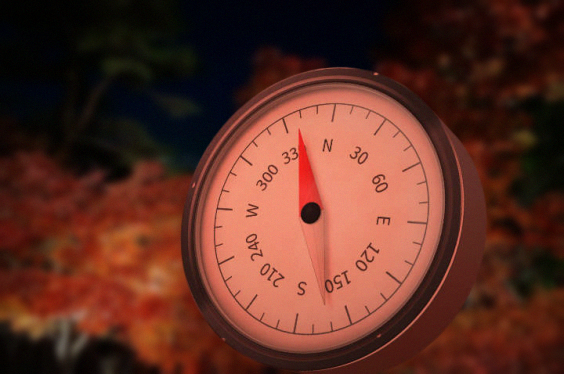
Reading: value=340 unit=°
